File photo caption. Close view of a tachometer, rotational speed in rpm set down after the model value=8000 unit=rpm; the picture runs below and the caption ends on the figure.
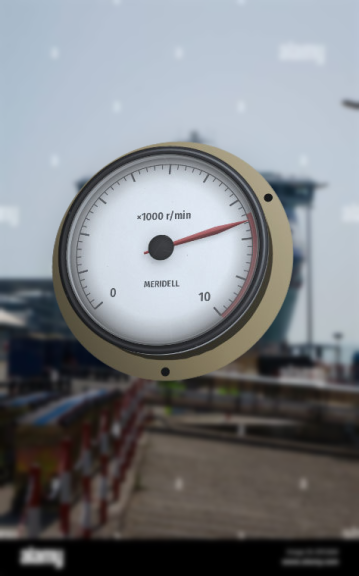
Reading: value=7600 unit=rpm
